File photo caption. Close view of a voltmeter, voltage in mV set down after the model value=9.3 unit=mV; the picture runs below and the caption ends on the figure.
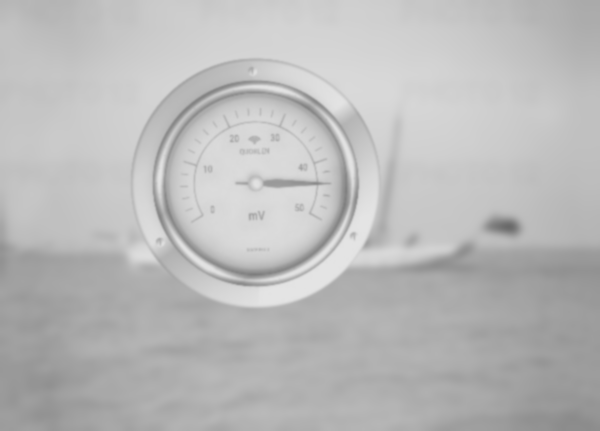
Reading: value=44 unit=mV
